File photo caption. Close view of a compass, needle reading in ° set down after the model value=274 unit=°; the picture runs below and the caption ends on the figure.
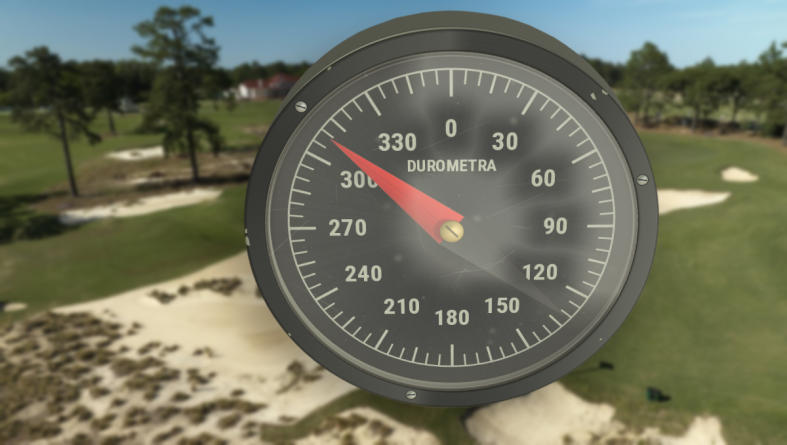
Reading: value=310 unit=°
